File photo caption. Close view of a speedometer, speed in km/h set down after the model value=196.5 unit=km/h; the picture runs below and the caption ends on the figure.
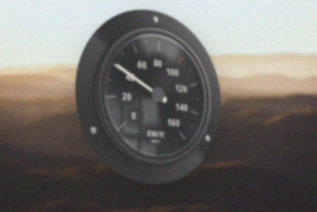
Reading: value=40 unit=km/h
